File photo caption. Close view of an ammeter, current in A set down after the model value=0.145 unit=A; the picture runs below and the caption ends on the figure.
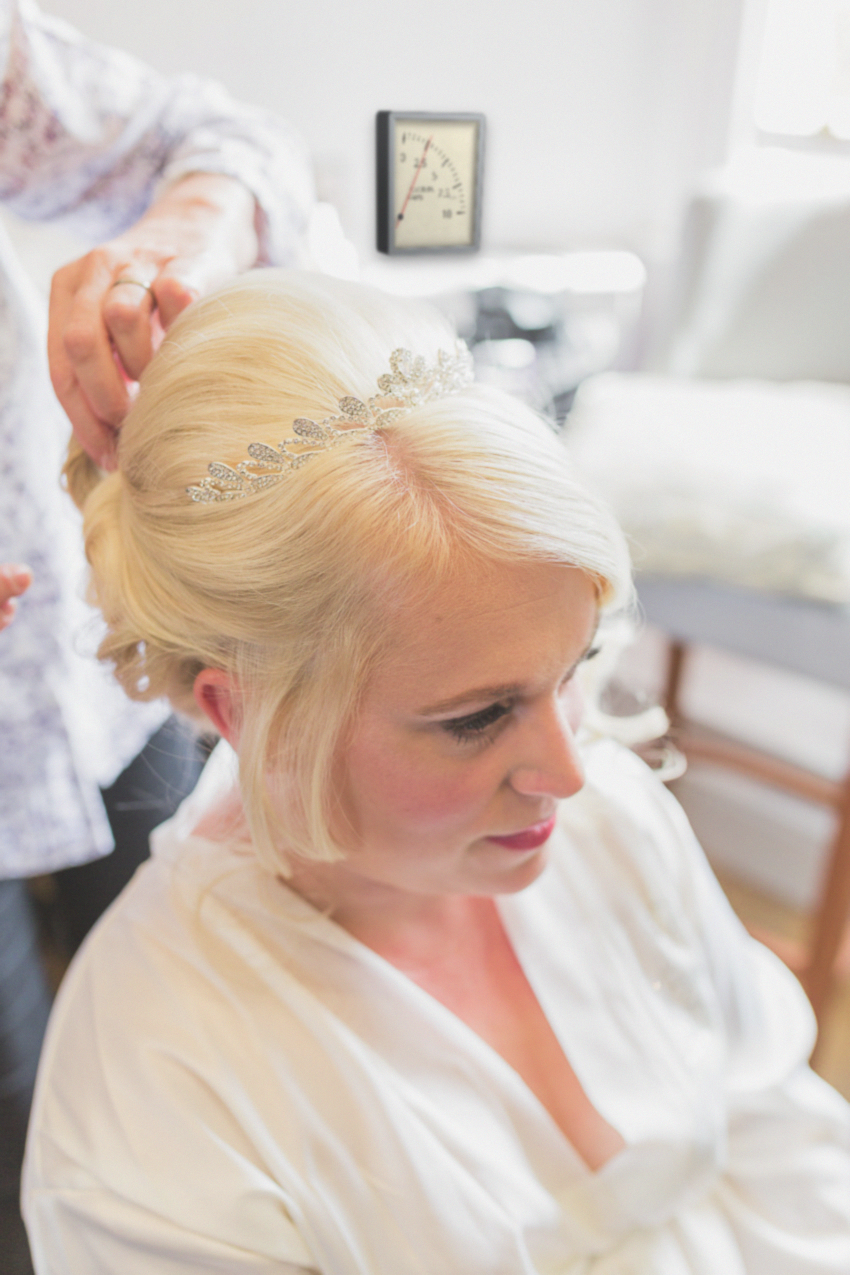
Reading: value=2.5 unit=A
